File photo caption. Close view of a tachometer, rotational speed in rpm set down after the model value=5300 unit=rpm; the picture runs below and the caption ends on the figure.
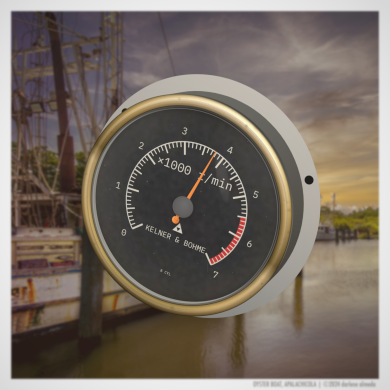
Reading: value=3800 unit=rpm
